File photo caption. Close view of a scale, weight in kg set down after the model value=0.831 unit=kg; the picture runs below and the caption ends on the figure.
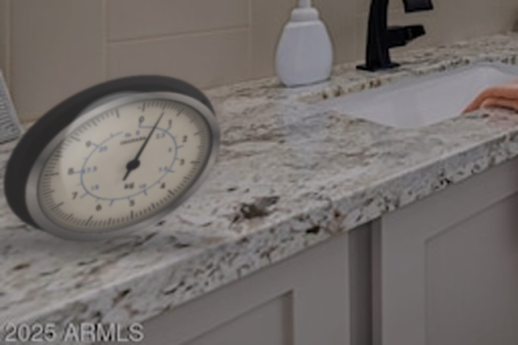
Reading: value=0.5 unit=kg
